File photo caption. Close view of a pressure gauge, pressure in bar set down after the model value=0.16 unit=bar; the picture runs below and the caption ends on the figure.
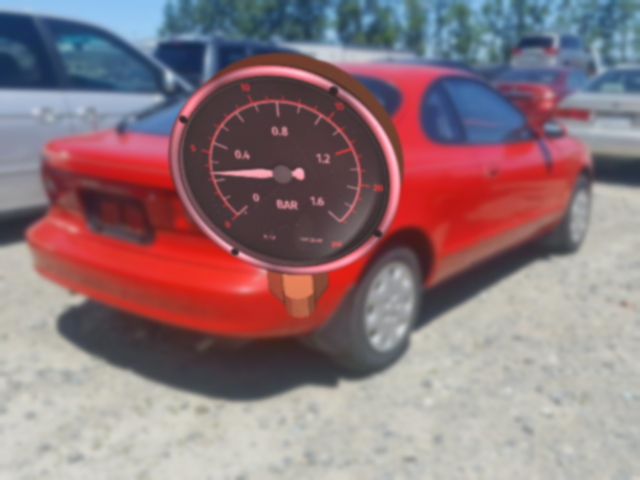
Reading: value=0.25 unit=bar
